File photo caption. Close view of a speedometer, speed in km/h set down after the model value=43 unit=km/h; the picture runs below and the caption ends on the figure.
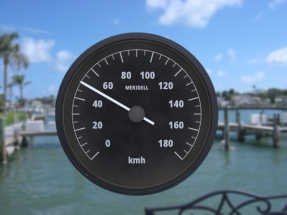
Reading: value=50 unit=km/h
